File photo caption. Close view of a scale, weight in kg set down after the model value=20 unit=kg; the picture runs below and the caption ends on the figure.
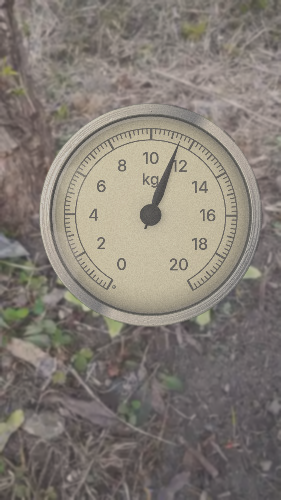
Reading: value=11.4 unit=kg
